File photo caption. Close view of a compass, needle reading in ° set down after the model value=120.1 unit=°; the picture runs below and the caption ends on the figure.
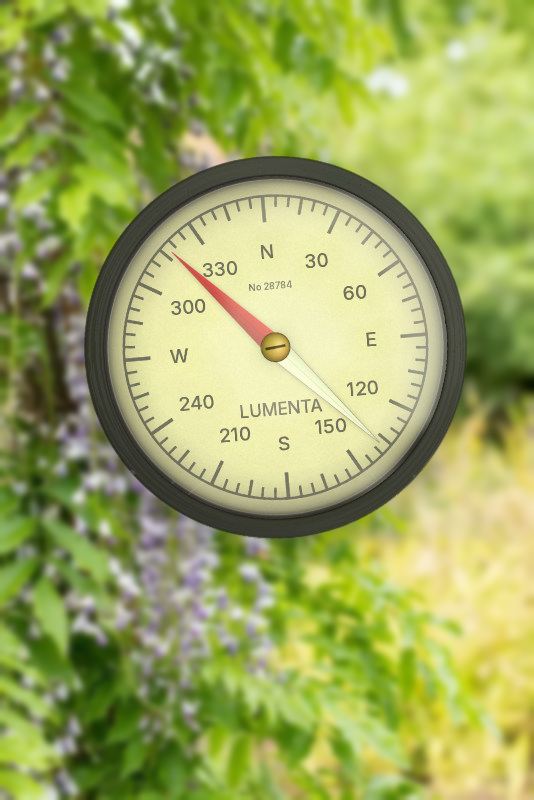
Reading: value=317.5 unit=°
